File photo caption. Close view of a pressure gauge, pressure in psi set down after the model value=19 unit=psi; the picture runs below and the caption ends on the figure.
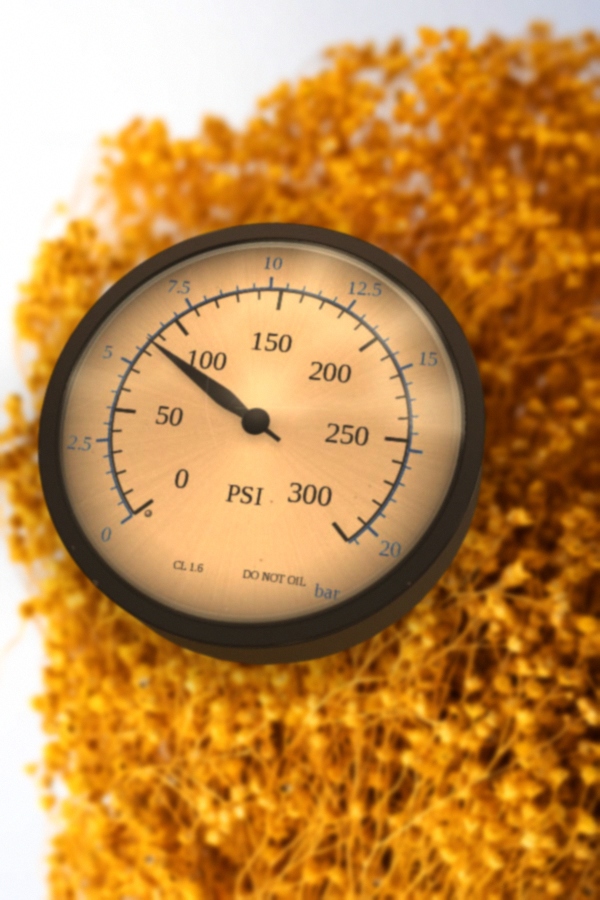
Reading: value=85 unit=psi
